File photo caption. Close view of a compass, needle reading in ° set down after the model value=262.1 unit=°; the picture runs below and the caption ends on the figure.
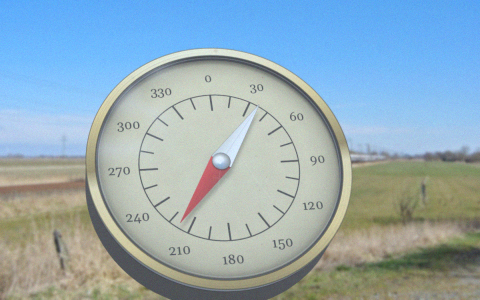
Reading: value=217.5 unit=°
